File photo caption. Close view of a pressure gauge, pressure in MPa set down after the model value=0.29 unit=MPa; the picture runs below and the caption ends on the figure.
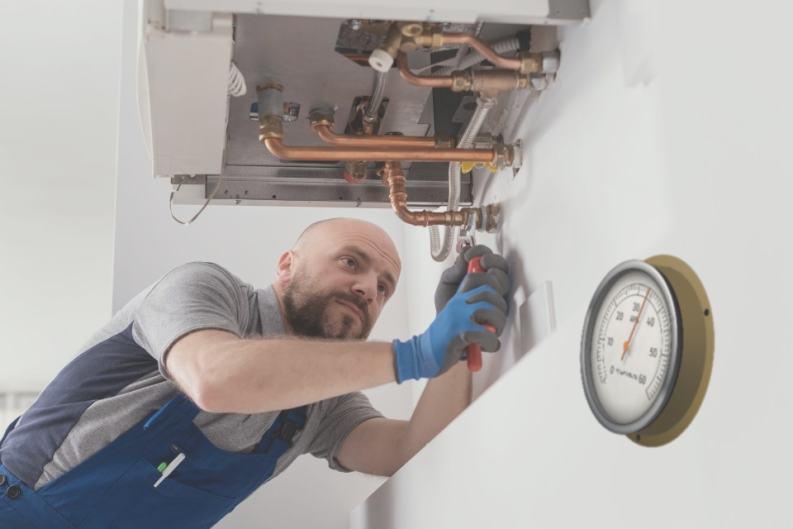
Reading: value=35 unit=MPa
